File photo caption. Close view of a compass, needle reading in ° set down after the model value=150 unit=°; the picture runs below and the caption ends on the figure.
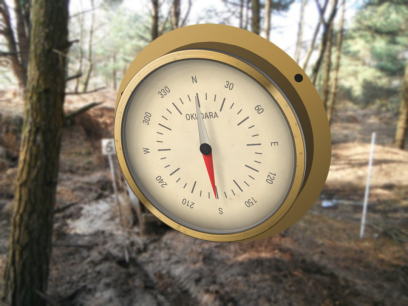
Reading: value=180 unit=°
